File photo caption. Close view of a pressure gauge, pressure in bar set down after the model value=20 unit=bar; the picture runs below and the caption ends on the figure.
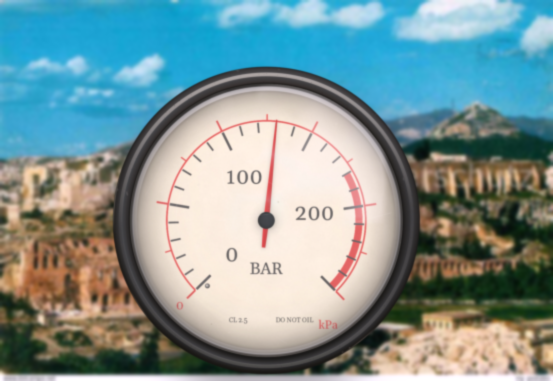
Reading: value=130 unit=bar
